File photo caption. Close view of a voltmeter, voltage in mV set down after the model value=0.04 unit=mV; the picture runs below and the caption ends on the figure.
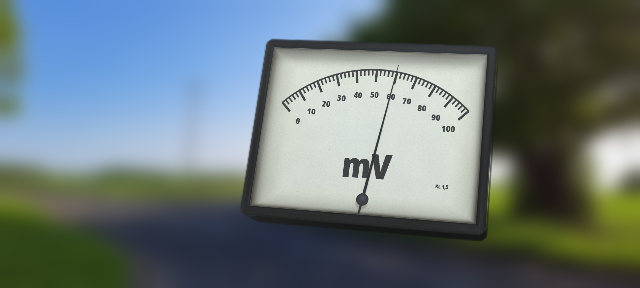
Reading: value=60 unit=mV
